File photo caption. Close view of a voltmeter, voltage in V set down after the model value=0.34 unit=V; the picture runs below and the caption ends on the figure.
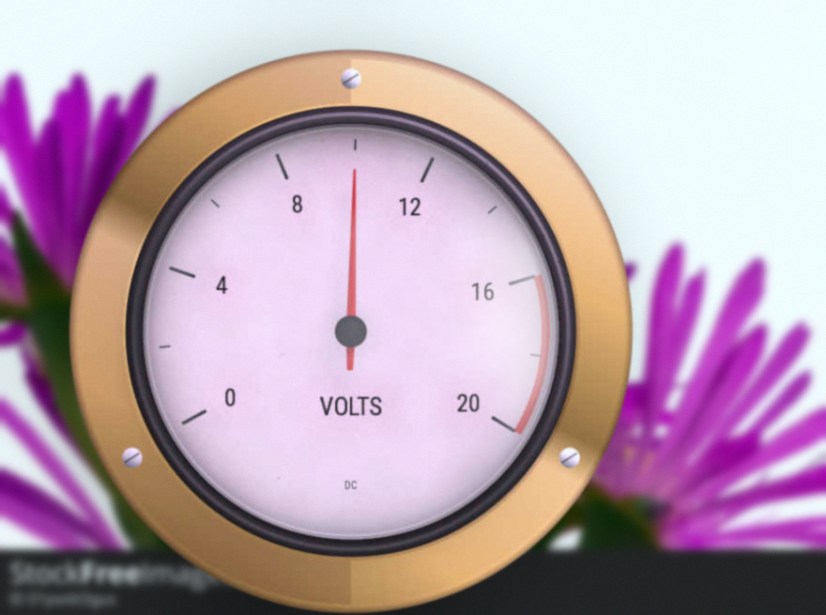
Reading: value=10 unit=V
